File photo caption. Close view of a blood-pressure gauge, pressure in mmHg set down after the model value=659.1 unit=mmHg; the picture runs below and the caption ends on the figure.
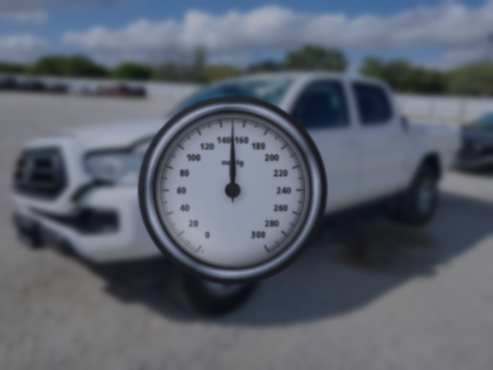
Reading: value=150 unit=mmHg
